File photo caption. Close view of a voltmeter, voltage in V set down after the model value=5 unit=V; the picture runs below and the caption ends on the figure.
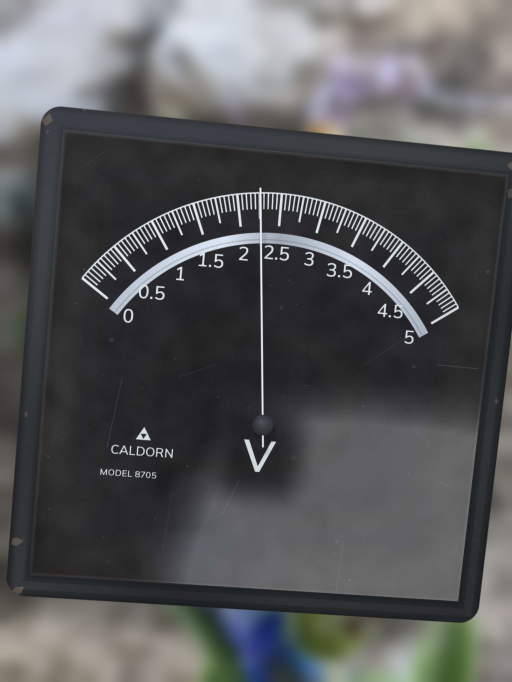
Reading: value=2.25 unit=V
